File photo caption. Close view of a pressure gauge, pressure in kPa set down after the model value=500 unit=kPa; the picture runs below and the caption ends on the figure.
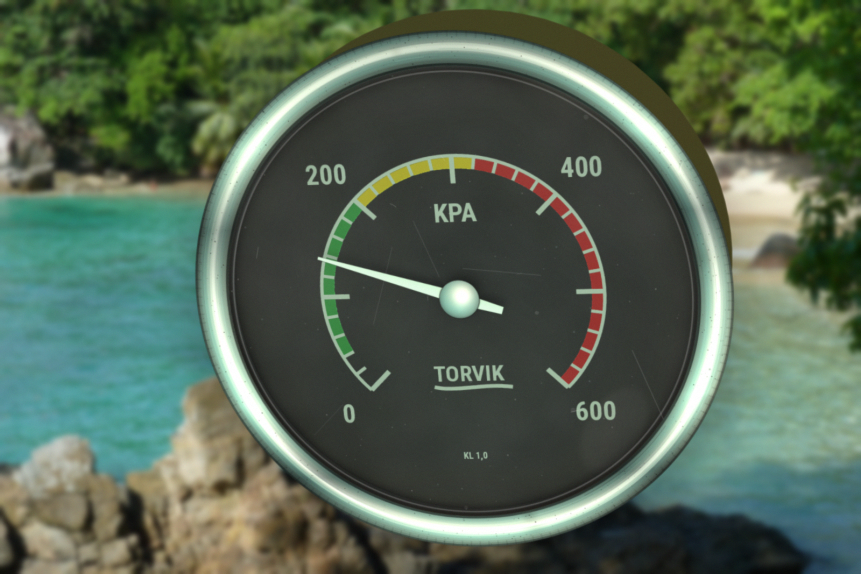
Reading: value=140 unit=kPa
